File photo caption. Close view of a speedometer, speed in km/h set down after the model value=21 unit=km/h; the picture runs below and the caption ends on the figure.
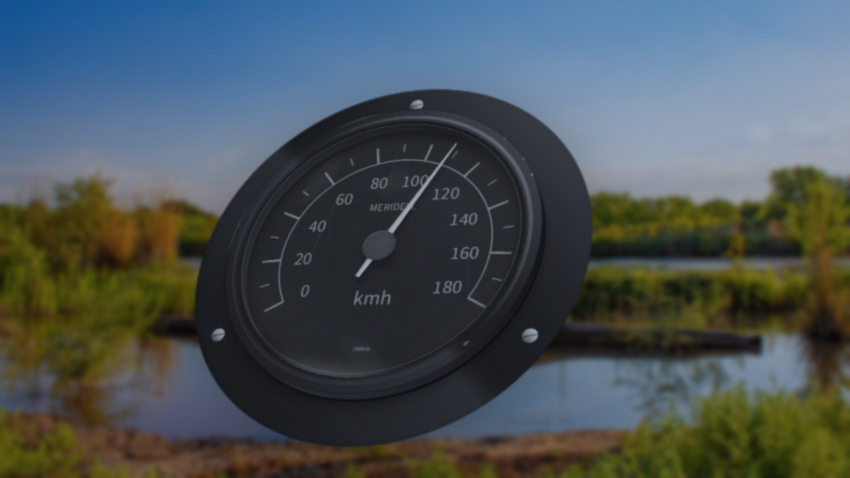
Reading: value=110 unit=km/h
